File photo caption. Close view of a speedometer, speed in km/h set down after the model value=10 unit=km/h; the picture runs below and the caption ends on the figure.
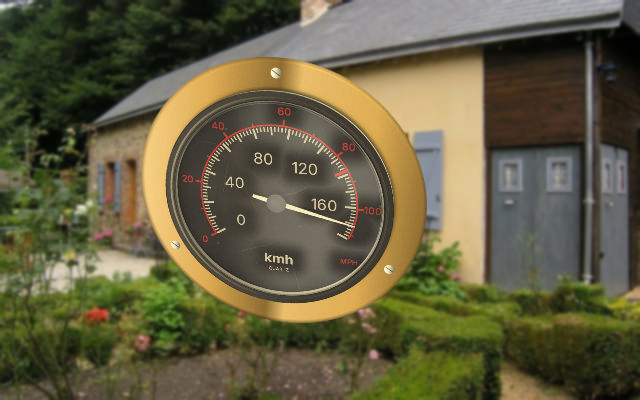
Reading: value=170 unit=km/h
